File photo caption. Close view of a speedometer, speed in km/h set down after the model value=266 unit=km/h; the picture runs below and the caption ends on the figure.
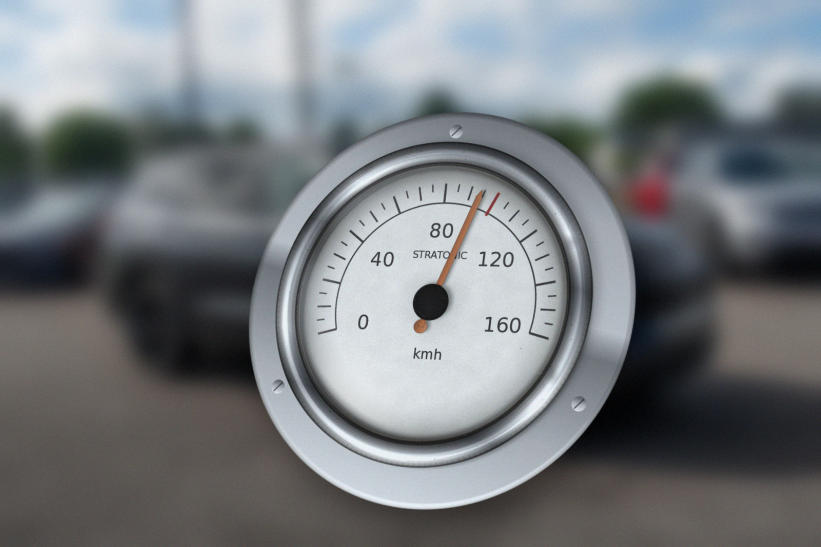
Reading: value=95 unit=km/h
